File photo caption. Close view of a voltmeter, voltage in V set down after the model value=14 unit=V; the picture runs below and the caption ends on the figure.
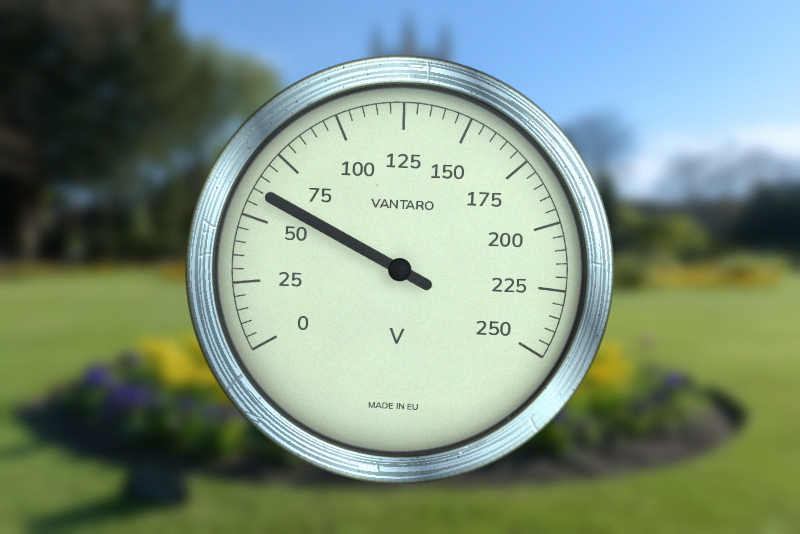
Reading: value=60 unit=V
